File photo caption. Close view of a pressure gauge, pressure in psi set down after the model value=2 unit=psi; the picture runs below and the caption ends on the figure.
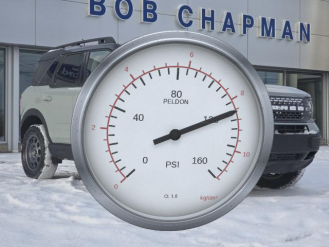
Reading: value=120 unit=psi
